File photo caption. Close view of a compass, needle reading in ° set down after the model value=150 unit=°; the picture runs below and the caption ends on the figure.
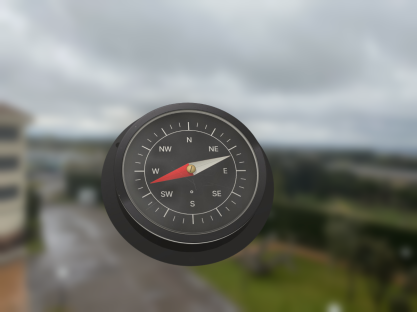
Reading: value=250 unit=°
